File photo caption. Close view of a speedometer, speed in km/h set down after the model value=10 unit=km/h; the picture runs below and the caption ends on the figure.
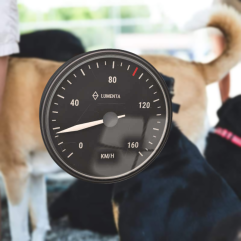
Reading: value=17.5 unit=km/h
